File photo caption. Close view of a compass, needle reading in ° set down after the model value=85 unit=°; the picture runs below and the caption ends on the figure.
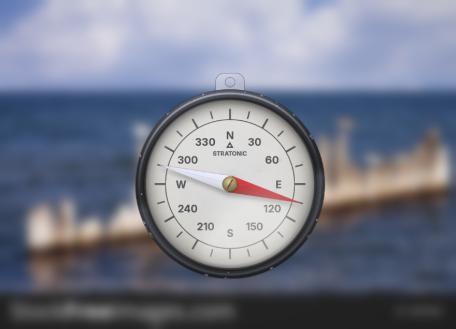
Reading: value=105 unit=°
